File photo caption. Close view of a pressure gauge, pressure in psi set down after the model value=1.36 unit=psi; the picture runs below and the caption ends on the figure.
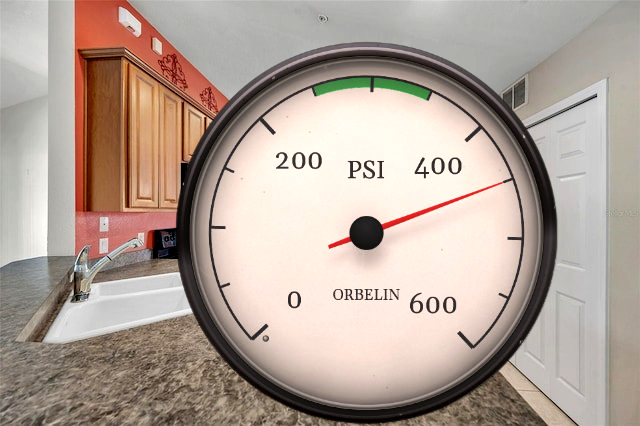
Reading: value=450 unit=psi
